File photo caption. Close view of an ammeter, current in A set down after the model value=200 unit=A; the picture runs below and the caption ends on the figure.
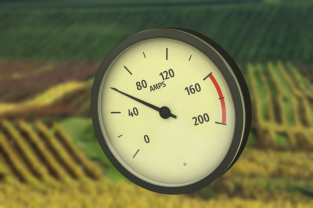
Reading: value=60 unit=A
